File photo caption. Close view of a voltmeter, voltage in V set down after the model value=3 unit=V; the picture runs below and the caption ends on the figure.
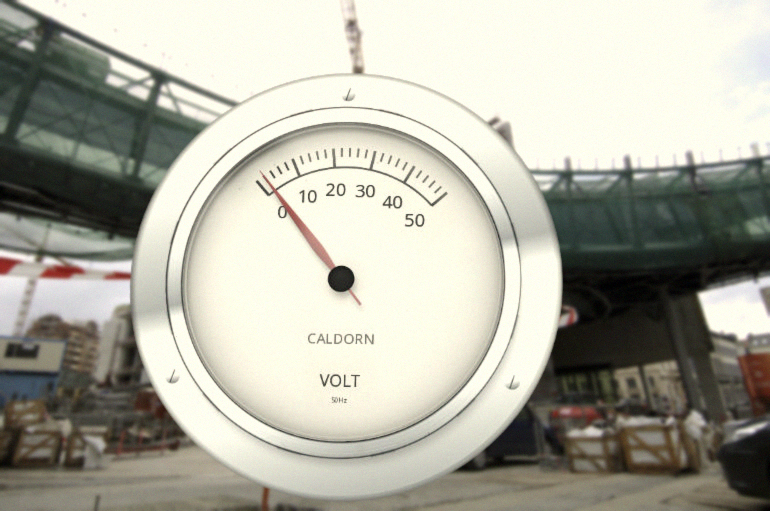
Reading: value=2 unit=V
